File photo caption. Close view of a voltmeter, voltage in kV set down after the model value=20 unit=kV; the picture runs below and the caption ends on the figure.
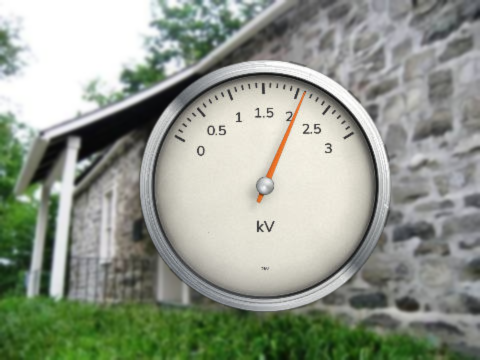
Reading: value=2.1 unit=kV
